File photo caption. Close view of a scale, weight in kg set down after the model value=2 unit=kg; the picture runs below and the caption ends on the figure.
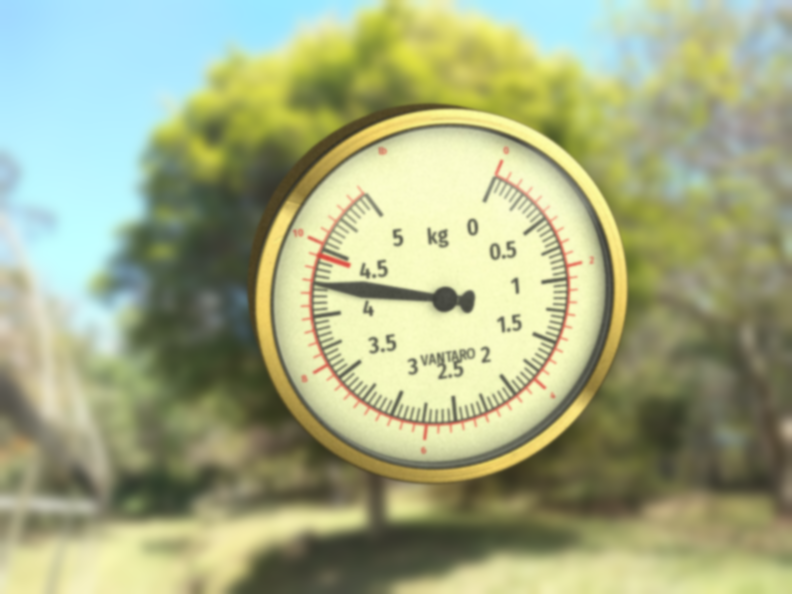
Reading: value=4.25 unit=kg
